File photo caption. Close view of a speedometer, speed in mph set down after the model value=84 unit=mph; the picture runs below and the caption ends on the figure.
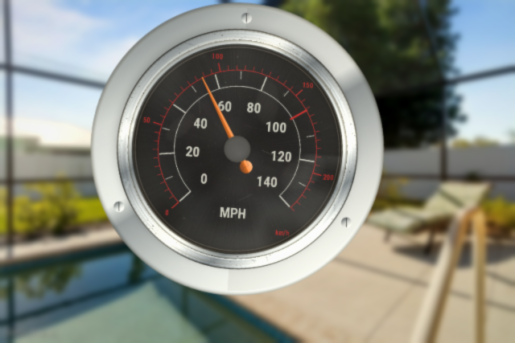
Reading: value=55 unit=mph
